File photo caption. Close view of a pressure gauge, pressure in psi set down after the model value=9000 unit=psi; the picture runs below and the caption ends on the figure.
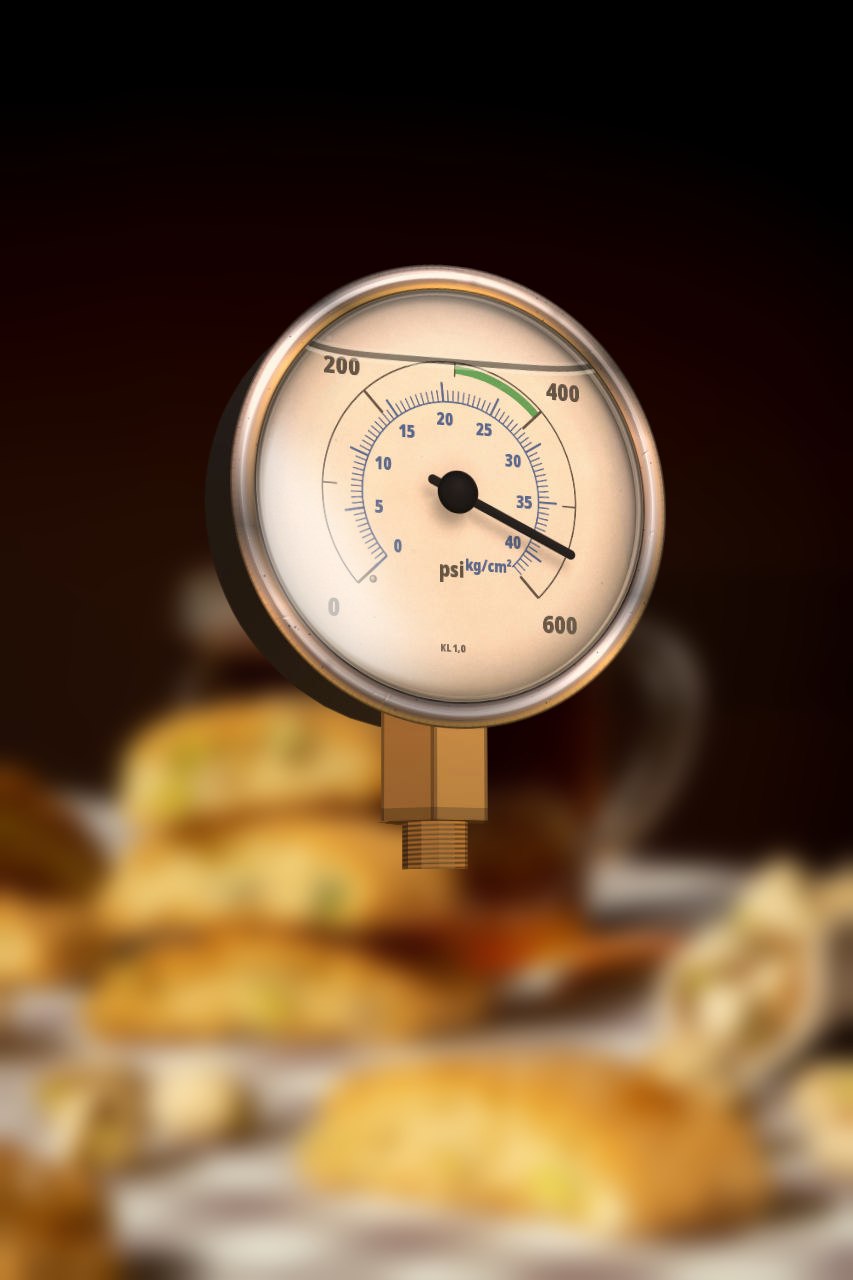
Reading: value=550 unit=psi
